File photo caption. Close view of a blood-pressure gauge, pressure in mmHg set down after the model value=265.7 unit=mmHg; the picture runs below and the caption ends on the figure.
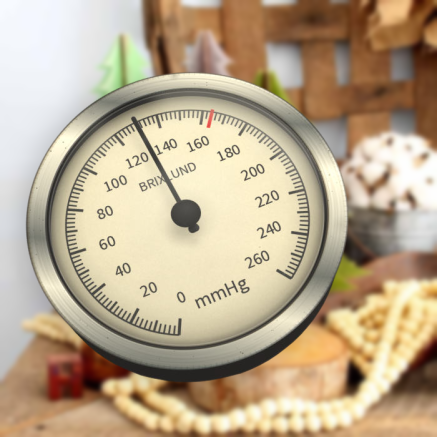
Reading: value=130 unit=mmHg
